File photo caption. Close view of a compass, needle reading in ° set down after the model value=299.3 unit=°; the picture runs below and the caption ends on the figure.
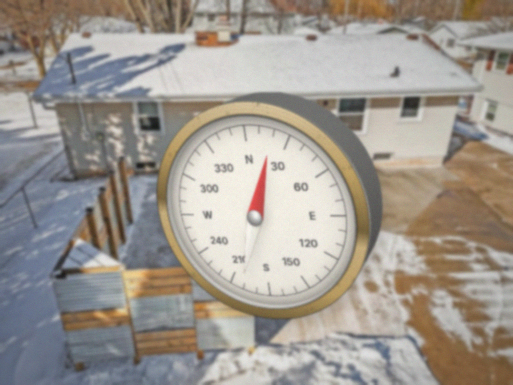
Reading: value=20 unit=°
